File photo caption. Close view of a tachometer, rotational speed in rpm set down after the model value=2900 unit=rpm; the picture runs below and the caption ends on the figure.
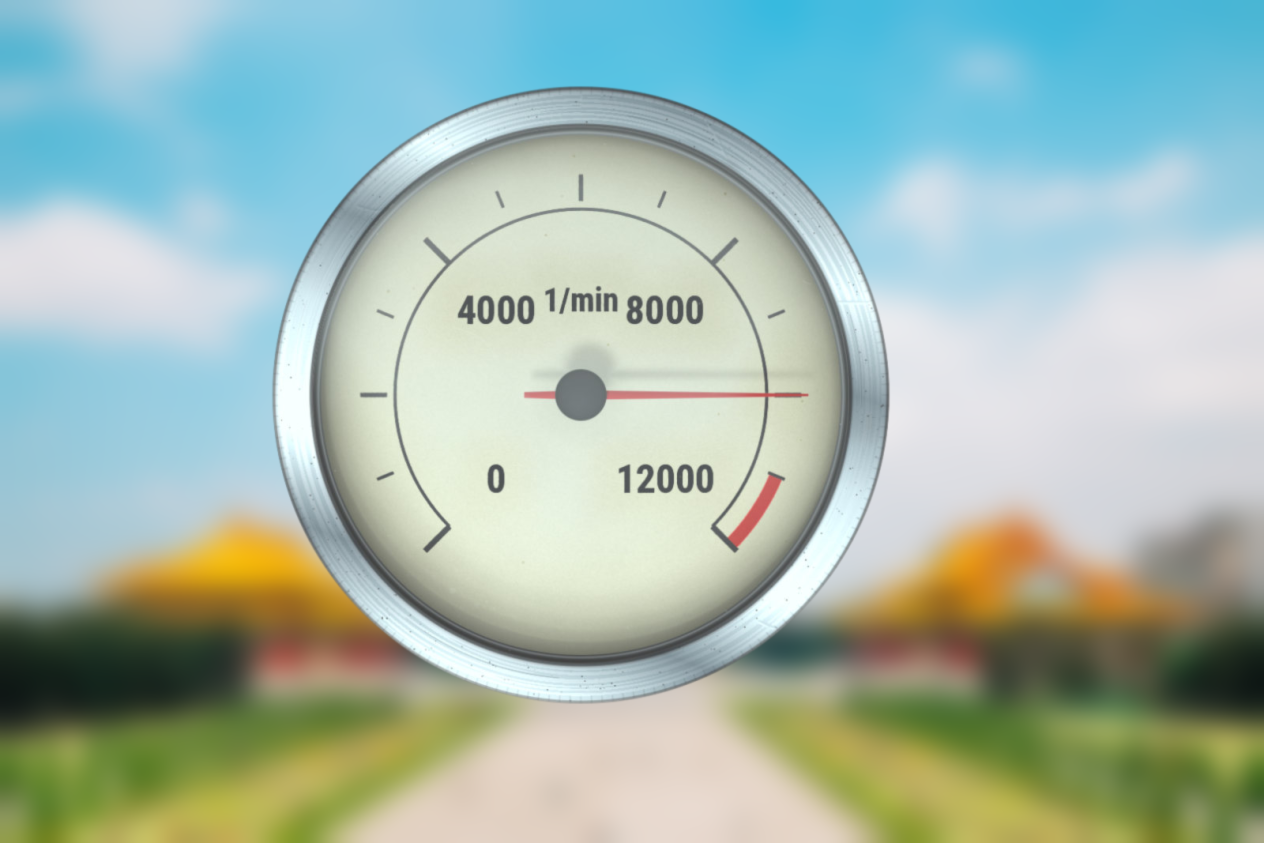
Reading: value=10000 unit=rpm
